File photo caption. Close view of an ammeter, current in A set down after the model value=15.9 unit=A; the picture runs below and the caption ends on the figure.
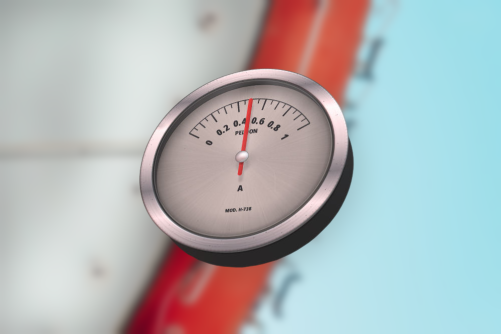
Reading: value=0.5 unit=A
